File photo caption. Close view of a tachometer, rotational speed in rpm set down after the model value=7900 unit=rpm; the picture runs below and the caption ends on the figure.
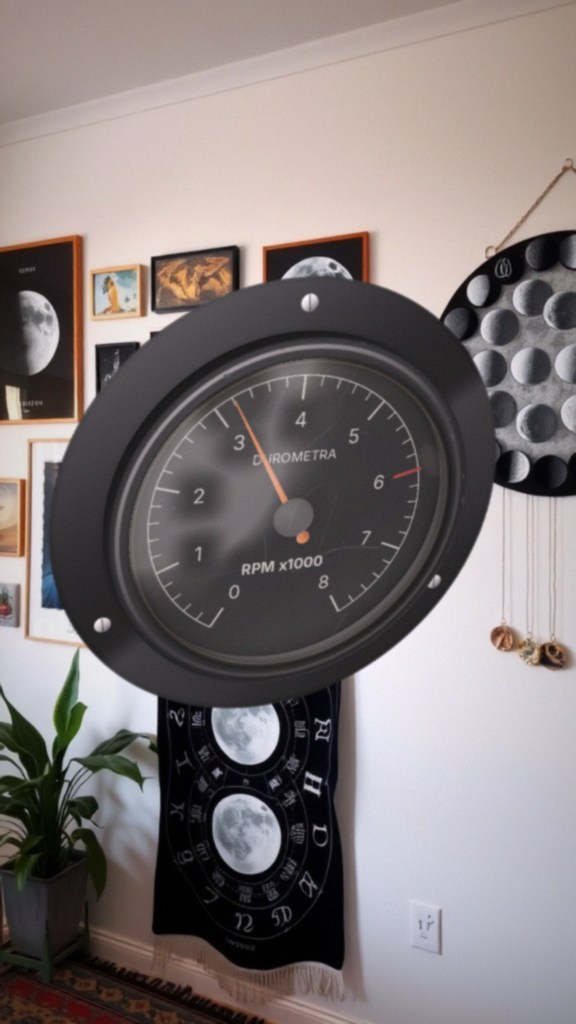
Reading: value=3200 unit=rpm
